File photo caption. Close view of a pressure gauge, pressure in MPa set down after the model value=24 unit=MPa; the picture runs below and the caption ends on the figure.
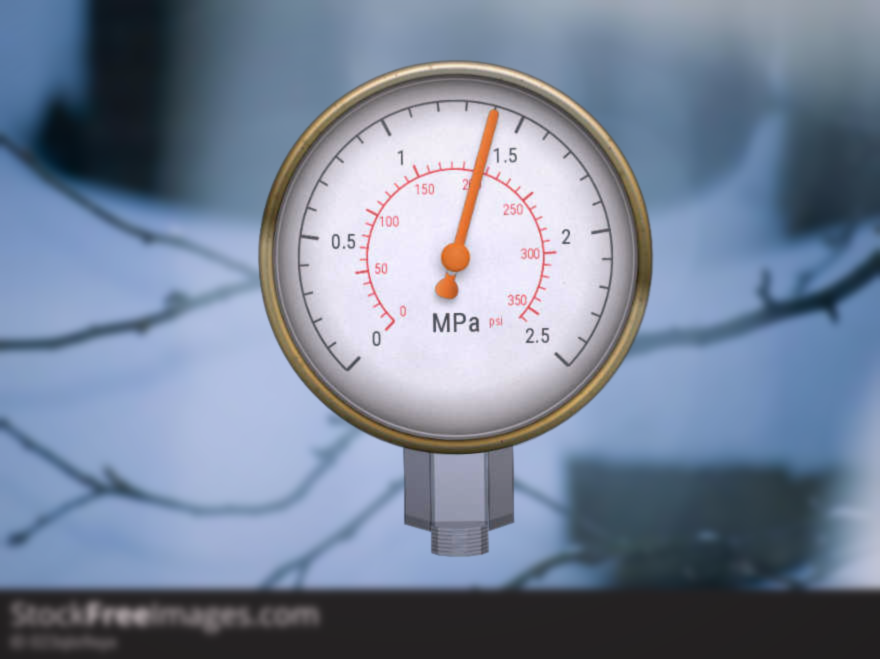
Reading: value=1.4 unit=MPa
